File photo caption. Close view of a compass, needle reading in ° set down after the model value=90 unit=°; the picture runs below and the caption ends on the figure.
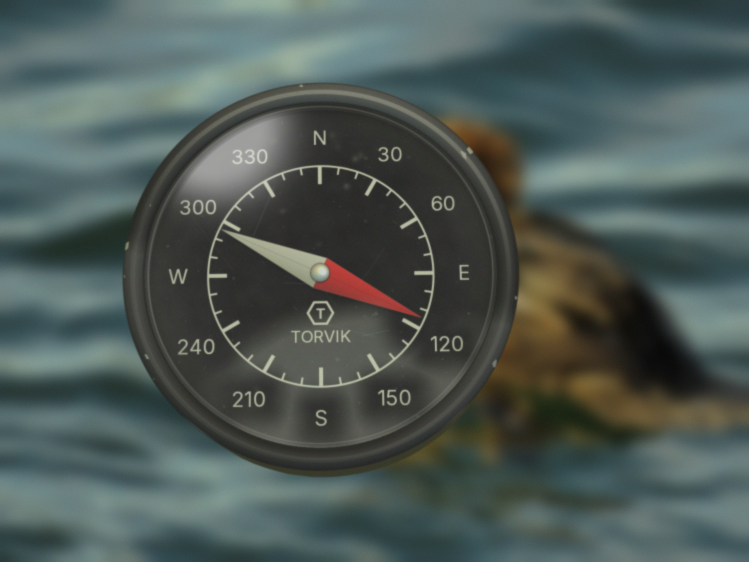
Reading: value=115 unit=°
